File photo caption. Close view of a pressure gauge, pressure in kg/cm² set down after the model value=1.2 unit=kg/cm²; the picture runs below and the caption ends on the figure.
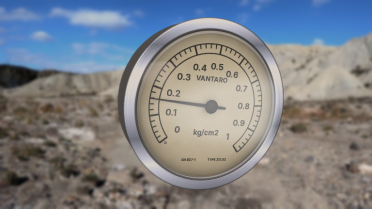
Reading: value=0.16 unit=kg/cm²
